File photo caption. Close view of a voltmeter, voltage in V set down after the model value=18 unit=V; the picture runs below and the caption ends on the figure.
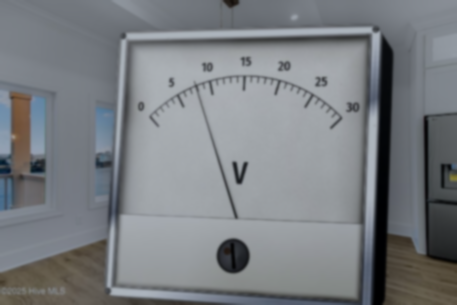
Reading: value=8 unit=V
